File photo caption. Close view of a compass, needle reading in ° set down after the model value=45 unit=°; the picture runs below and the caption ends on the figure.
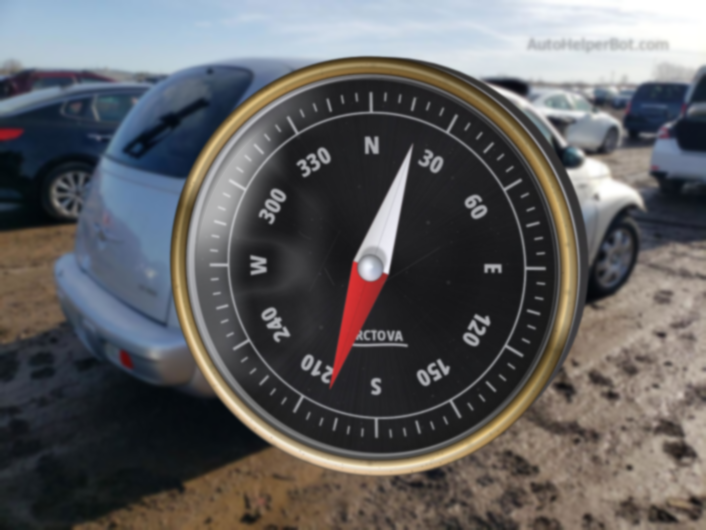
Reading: value=200 unit=°
